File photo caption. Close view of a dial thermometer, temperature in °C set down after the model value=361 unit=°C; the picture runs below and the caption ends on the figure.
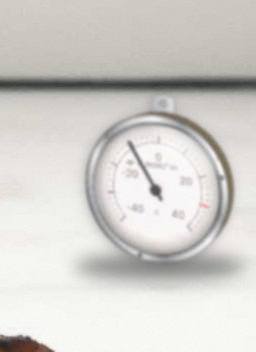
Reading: value=-10 unit=°C
